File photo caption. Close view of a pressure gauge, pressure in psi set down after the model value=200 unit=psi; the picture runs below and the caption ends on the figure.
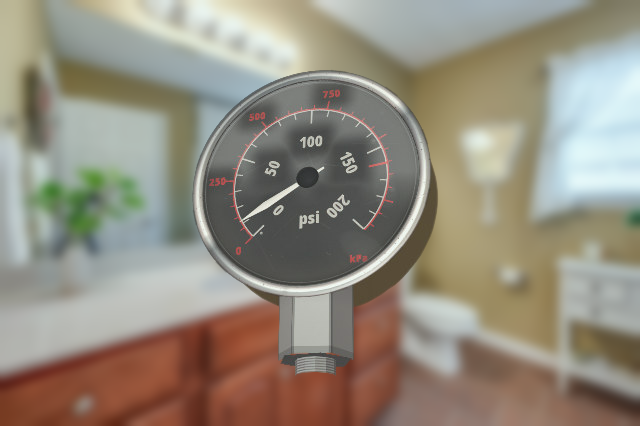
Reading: value=10 unit=psi
